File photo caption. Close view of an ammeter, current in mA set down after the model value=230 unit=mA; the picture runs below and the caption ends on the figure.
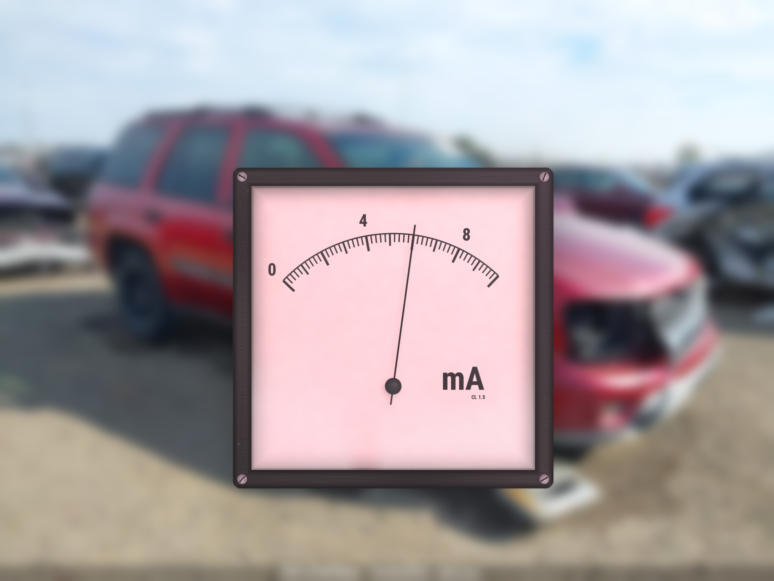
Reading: value=6 unit=mA
